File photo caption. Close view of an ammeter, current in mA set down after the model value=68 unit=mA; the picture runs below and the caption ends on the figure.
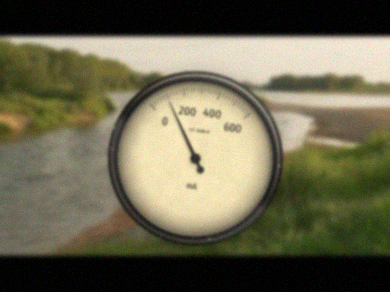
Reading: value=100 unit=mA
